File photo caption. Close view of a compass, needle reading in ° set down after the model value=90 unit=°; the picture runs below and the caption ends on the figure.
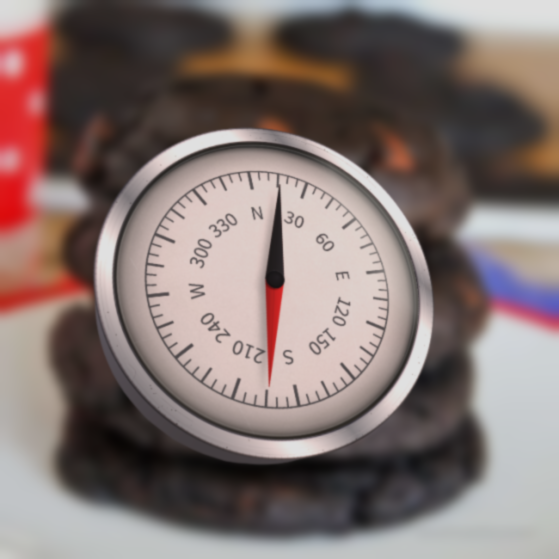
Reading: value=195 unit=°
